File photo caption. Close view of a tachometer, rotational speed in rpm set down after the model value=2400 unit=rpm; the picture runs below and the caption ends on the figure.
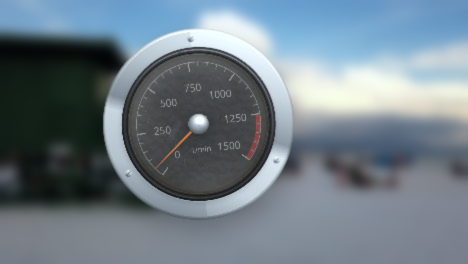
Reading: value=50 unit=rpm
